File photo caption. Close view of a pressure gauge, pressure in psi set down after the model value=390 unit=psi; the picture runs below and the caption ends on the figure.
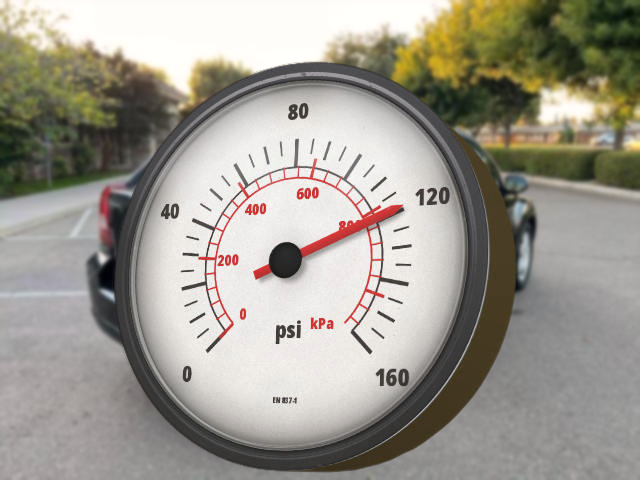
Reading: value=120 unit=psi
